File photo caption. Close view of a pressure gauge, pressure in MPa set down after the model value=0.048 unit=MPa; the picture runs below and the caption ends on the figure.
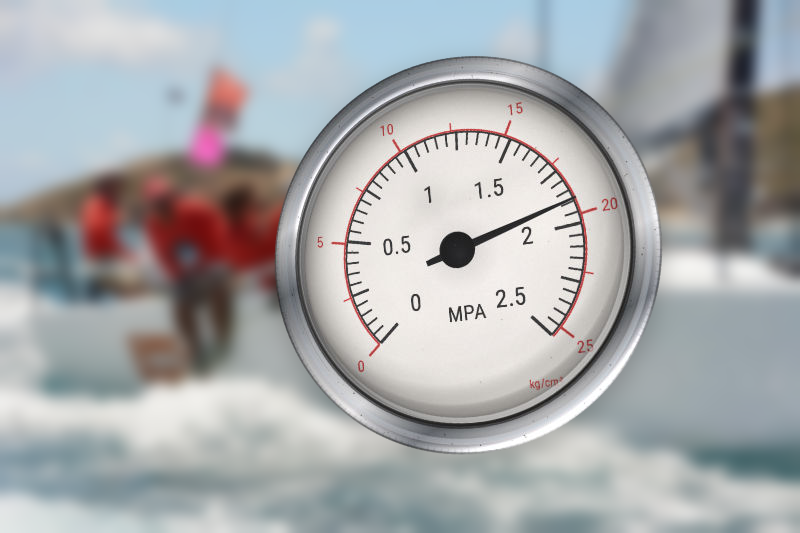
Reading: value=1.9 unit=MPa
